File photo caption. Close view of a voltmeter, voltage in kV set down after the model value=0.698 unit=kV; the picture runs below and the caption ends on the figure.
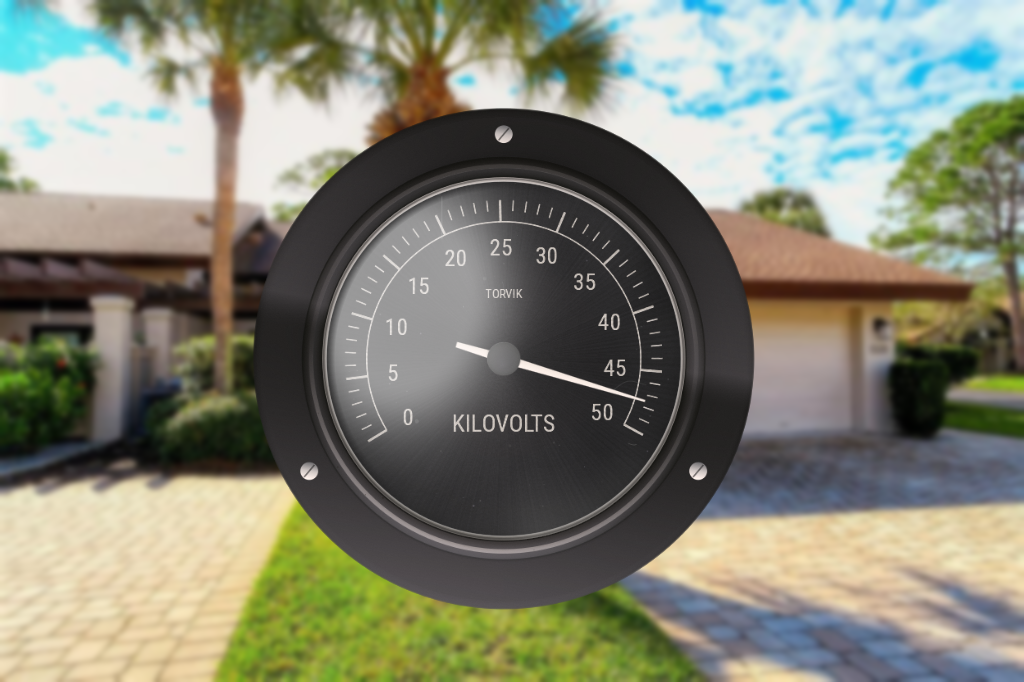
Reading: value=47.5 unit=kV
